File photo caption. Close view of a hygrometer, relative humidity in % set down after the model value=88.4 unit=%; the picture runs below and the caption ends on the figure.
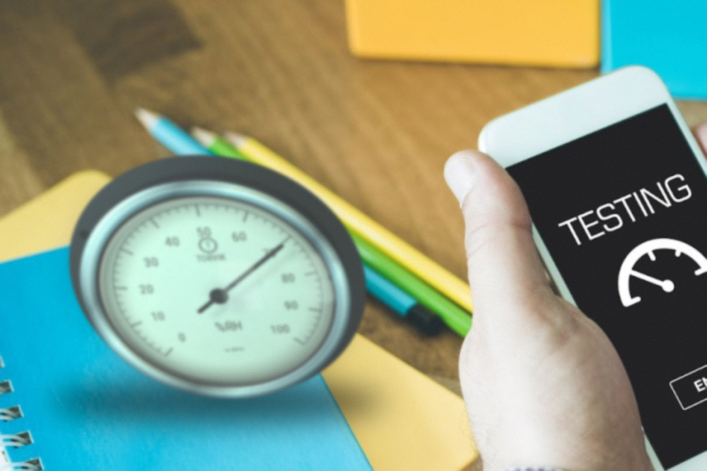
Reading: value=70 unit=%
